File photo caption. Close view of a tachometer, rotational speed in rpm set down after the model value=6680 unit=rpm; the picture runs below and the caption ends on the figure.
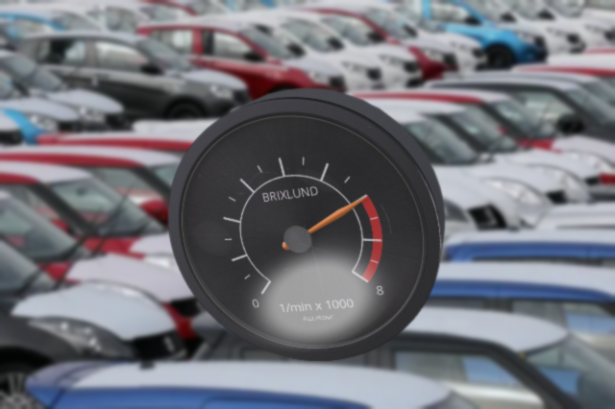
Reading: value=6000 unit=rpm
